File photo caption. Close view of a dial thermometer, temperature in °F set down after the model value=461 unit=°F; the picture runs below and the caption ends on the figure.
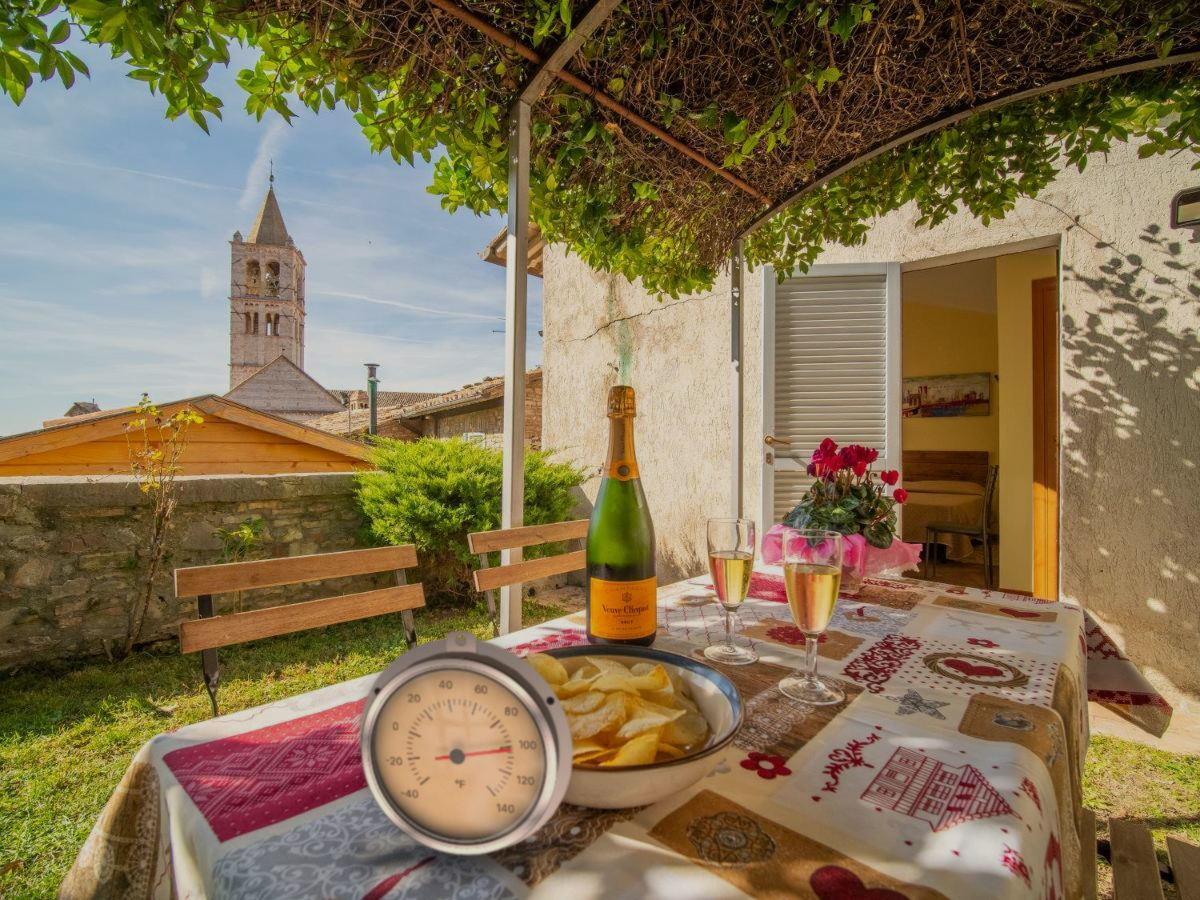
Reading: value=100 unit=°F
